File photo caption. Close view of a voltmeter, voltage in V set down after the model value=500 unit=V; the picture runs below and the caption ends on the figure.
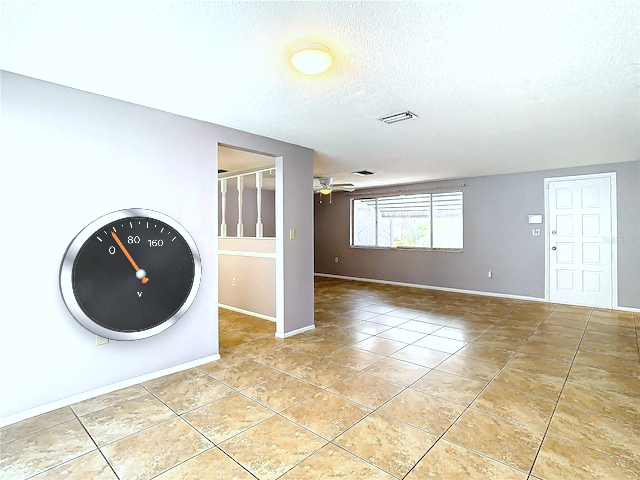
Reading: value=30 unit=V
